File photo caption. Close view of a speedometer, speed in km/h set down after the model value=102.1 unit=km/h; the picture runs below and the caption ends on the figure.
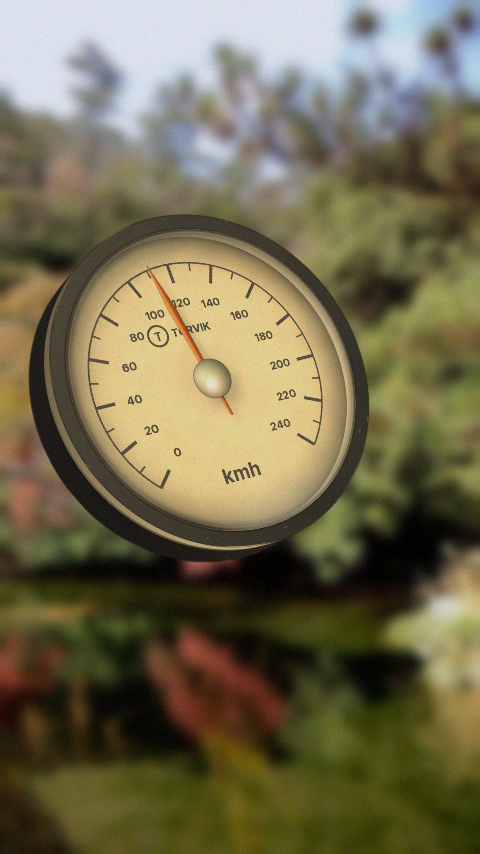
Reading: value=110 unit=km/h
